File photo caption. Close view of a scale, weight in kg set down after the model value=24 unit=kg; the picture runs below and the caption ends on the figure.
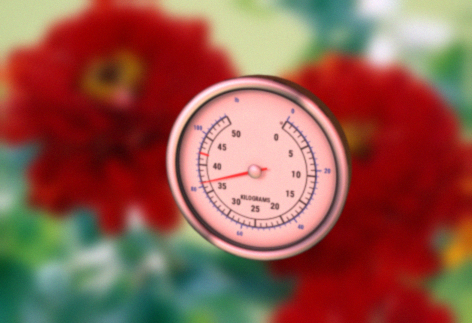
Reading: value=37 unit=kg
